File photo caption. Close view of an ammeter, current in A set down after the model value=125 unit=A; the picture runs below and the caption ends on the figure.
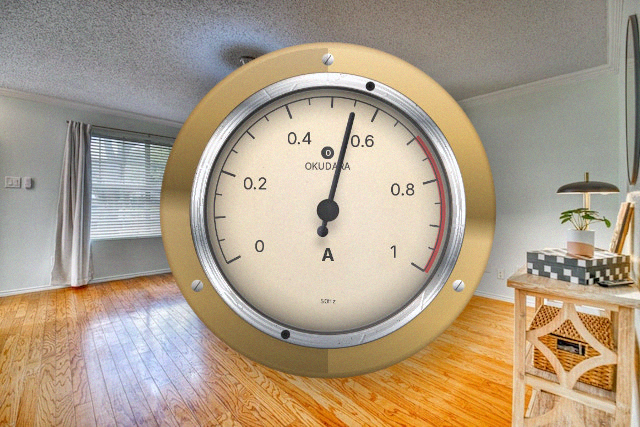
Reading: value=0.55 unit=A
